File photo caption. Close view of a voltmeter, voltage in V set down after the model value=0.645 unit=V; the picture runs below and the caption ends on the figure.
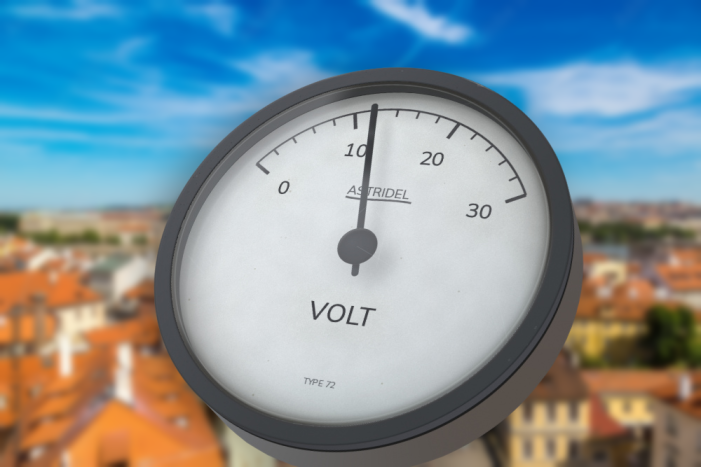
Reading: value=12 unit=V
